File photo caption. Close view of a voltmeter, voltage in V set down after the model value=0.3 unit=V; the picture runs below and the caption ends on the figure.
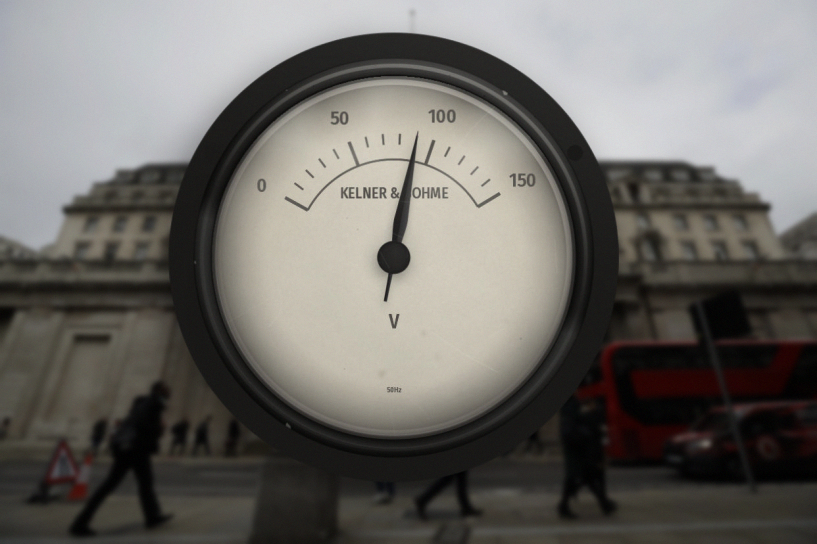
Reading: value=90 unit=V
